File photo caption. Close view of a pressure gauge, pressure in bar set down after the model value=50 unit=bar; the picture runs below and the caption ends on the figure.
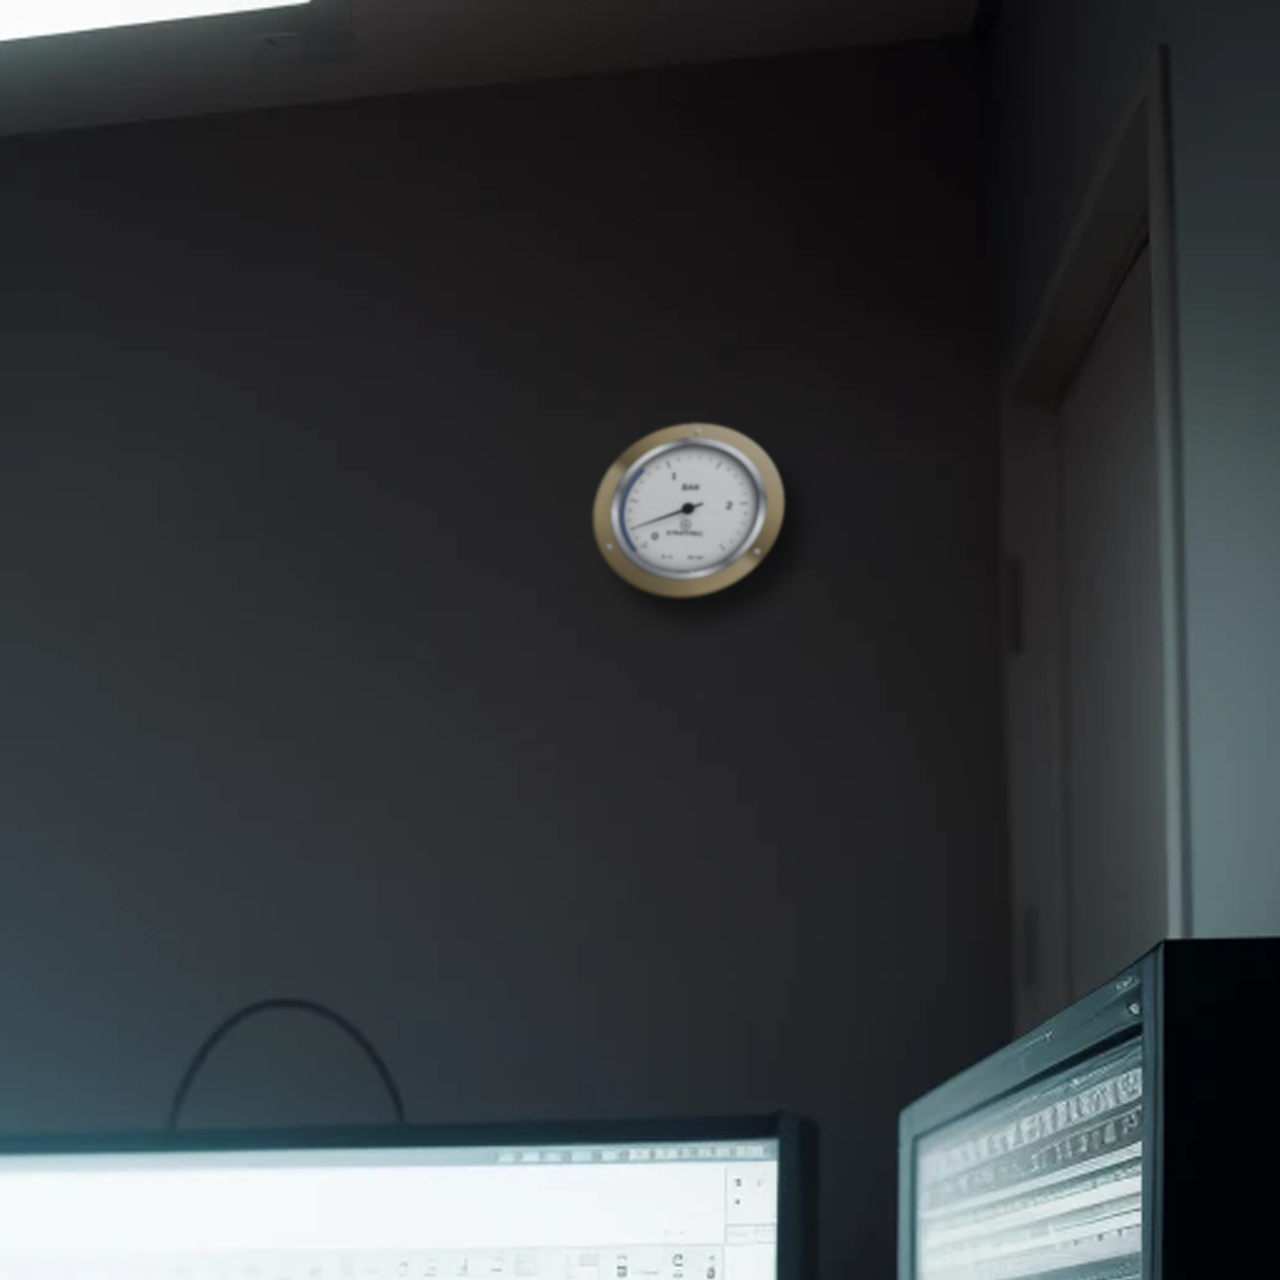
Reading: value=0.2 unit=bar
